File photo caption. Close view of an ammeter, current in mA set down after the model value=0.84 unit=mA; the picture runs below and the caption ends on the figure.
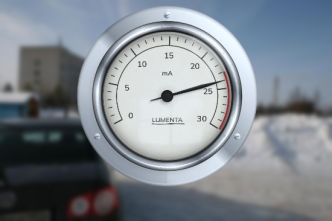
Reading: value=24 unit=mA
